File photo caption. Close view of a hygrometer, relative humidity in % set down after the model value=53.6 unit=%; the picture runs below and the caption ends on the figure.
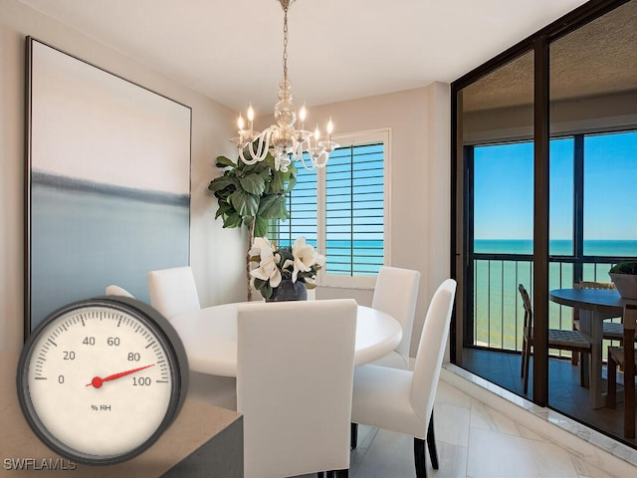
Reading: value=90 unit=%
